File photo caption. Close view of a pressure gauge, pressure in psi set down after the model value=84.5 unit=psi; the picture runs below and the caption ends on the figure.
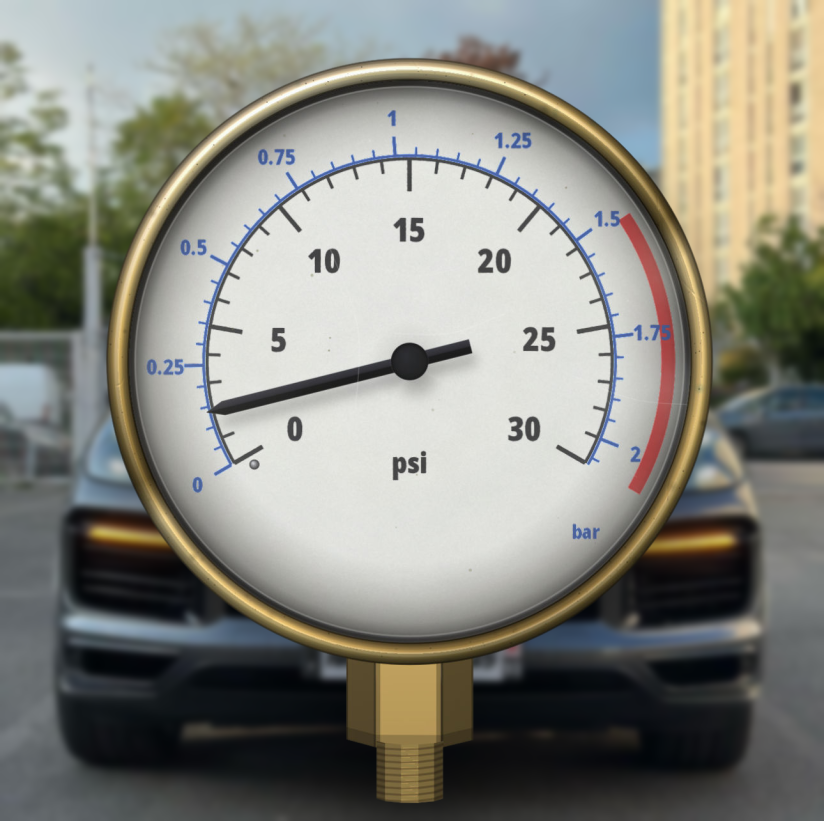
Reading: value=2 unit=psi
